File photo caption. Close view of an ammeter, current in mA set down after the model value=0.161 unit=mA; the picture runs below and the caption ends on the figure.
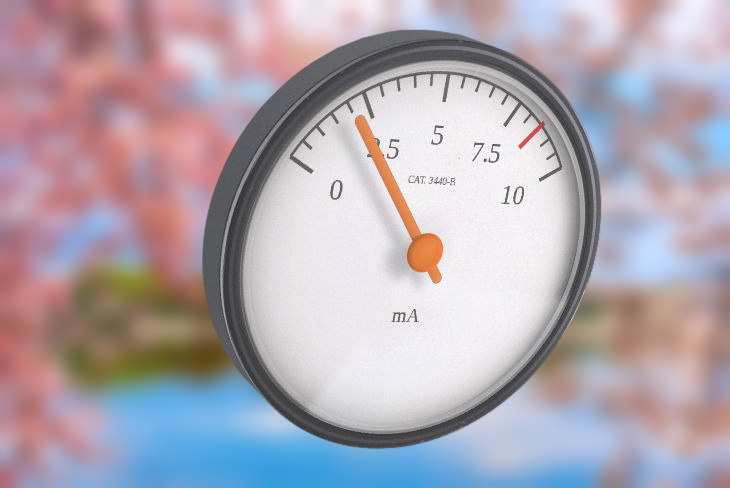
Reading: value=2 unit=mA
